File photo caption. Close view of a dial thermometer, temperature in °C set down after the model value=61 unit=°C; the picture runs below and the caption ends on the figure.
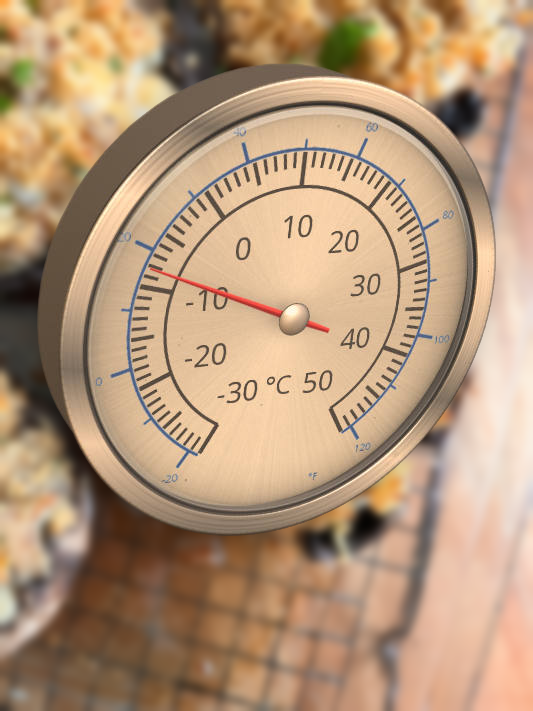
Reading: value=-8 unit=°C
